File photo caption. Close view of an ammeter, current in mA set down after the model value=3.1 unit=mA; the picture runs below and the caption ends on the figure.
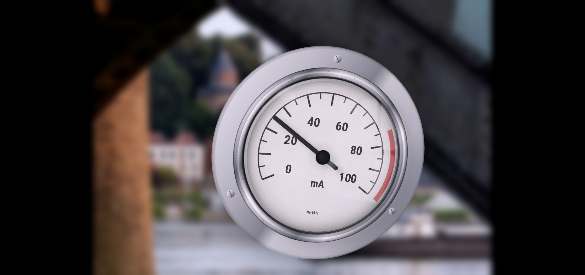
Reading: value=25 unit=mA
